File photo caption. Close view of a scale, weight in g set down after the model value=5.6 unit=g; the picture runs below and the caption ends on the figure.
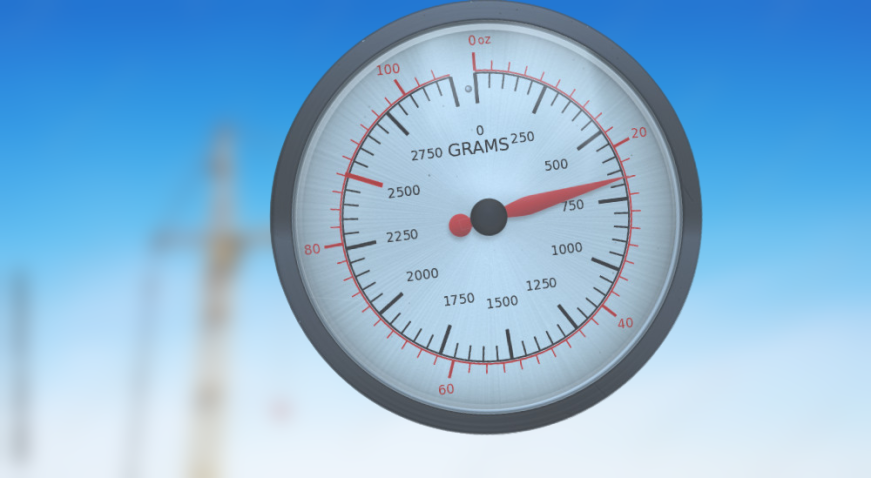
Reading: value=675 unit=g
